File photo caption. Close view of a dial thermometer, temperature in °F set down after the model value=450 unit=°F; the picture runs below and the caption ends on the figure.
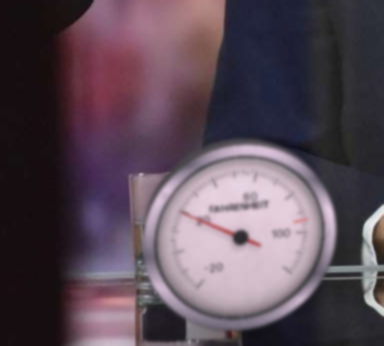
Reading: value=20 unit=°F
